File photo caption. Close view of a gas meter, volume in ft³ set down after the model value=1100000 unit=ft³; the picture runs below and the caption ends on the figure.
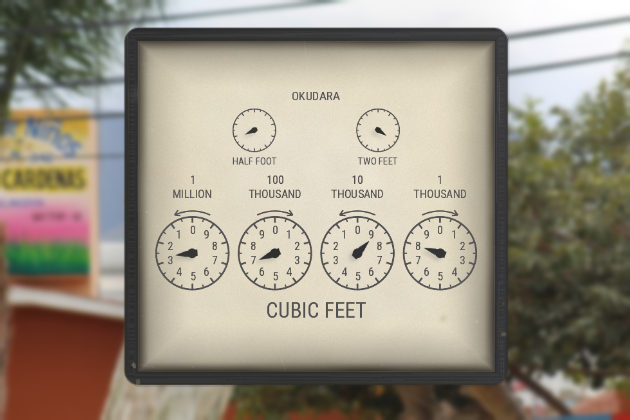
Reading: value=268800 unit=ft³
